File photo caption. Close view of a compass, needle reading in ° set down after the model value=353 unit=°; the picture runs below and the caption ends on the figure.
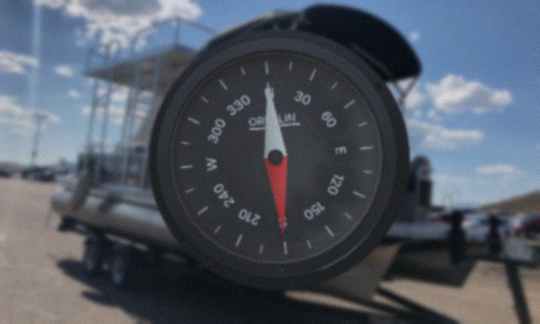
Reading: value=180 unit=°
